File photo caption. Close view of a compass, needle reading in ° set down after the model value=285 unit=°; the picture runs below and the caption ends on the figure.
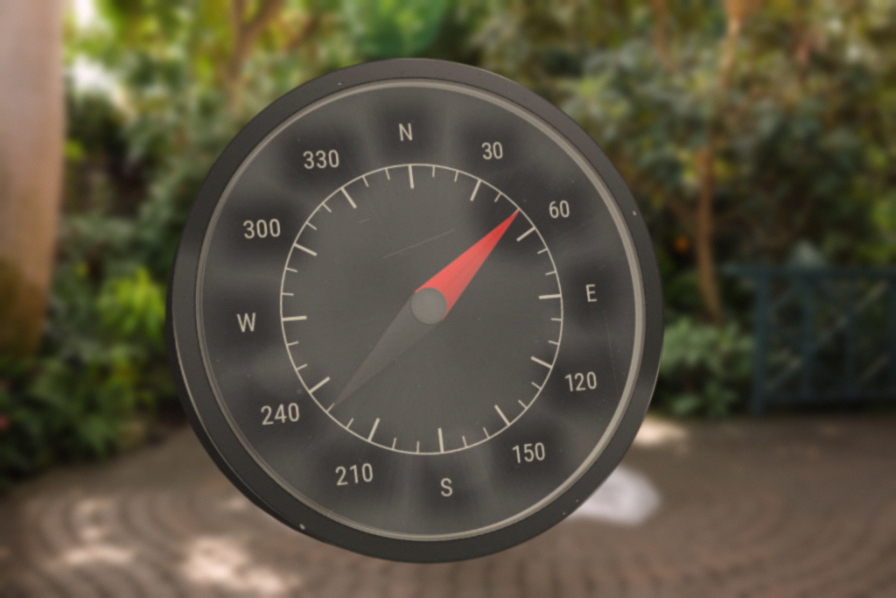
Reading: value=50 unit=°
